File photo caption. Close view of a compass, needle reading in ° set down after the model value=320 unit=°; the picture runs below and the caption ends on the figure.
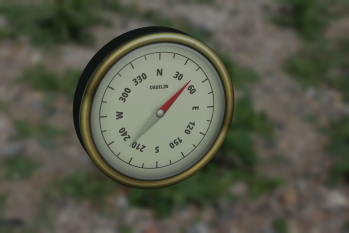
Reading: value=45 unit=°
